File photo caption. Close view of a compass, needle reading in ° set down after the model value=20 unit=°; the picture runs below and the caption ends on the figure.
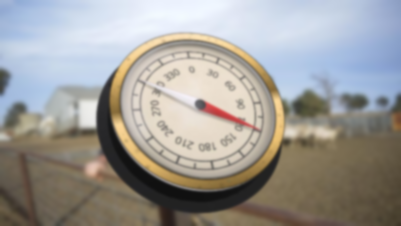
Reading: value=120 unit=°
